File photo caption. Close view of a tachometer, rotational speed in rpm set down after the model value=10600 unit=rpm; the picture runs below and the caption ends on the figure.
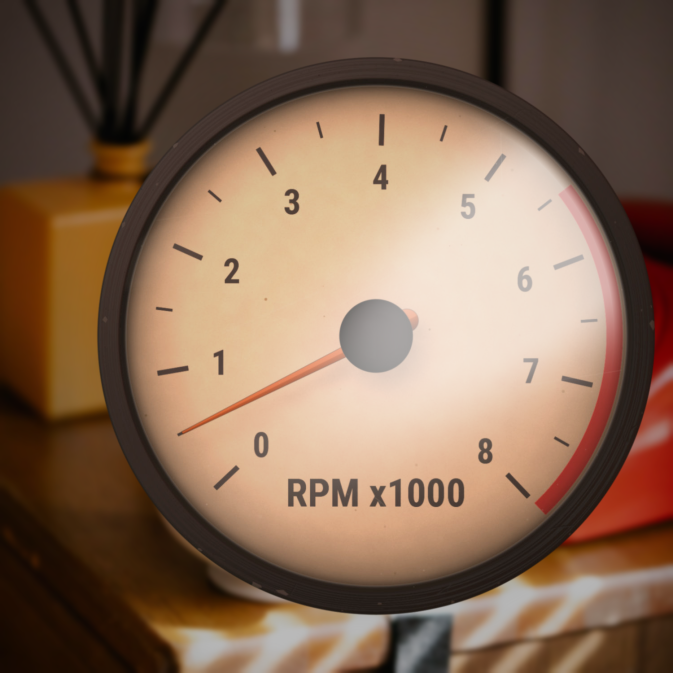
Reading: value=500 unit=rpm
